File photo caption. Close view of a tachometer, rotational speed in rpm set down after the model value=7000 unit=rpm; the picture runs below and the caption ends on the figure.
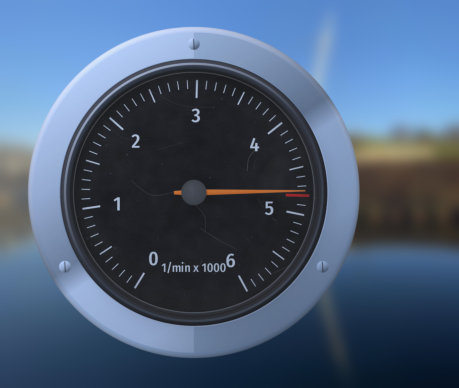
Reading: value=4750 unit=rpm
